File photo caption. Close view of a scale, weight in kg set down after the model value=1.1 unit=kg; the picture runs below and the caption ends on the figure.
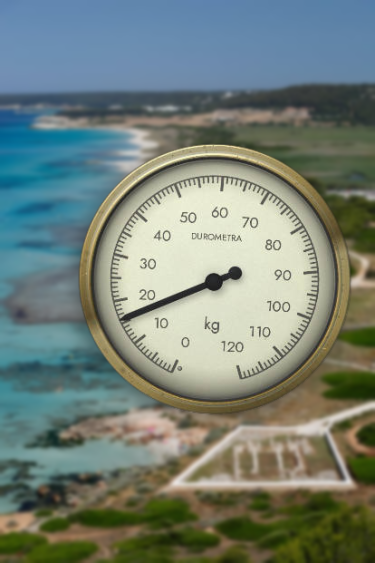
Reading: value=16 unit=kg
